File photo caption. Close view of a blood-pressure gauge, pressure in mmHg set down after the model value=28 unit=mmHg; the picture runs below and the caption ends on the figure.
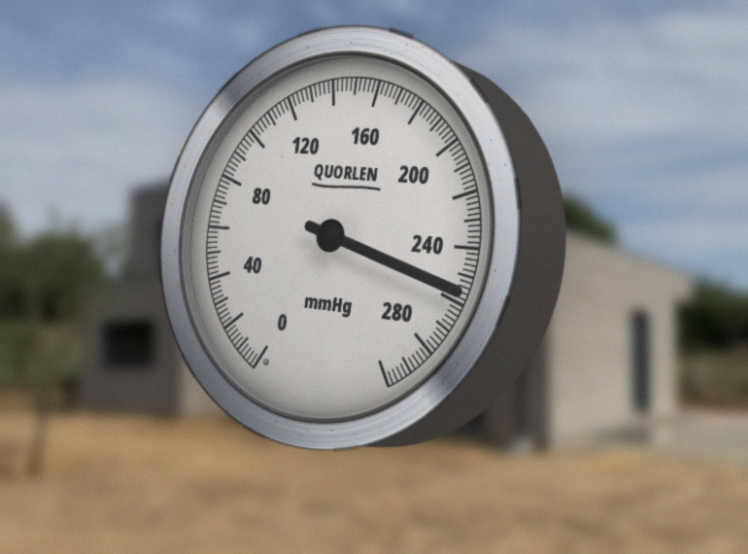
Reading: value=256 unit=mmHg
